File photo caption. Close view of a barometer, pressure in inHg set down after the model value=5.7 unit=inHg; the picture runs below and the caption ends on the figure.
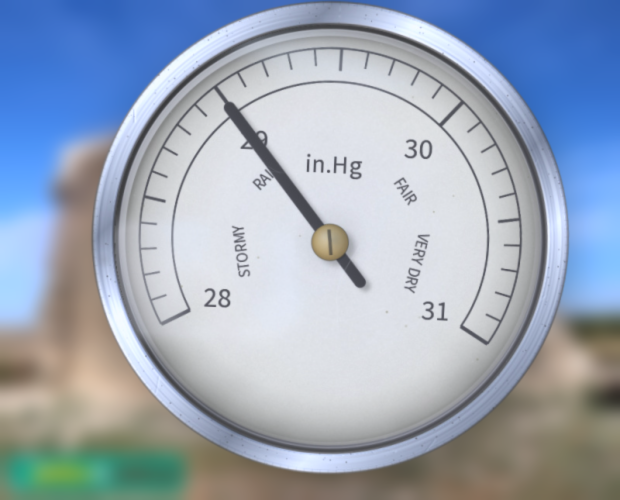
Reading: value=29 unit=inHg
